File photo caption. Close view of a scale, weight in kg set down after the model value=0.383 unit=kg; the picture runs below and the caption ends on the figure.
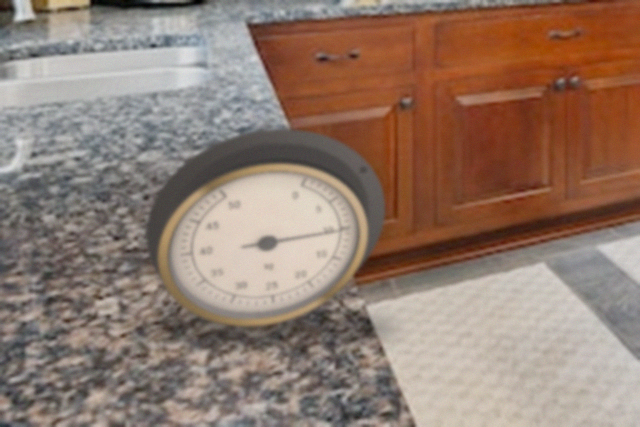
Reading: value=10 unit=kg
